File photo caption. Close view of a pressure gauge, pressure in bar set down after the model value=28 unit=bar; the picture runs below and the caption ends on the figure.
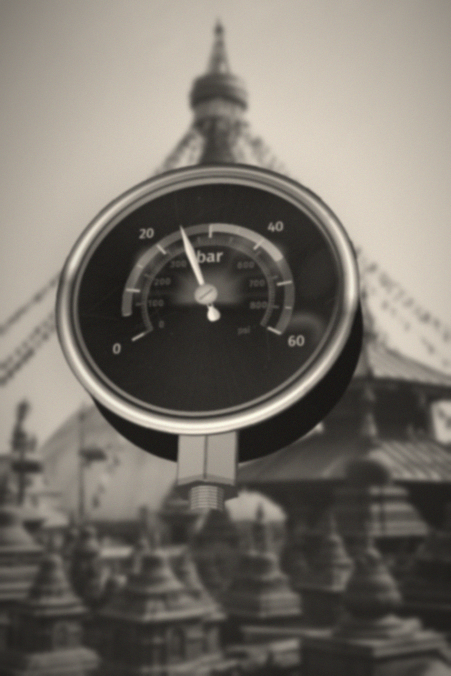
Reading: value=25 unit=bar
